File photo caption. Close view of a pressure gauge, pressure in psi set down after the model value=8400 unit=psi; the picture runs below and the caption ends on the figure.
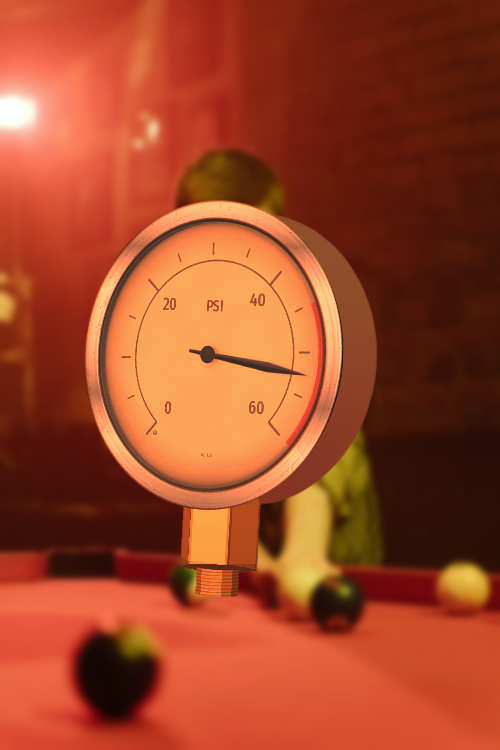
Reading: value=52.5 unit=psi
